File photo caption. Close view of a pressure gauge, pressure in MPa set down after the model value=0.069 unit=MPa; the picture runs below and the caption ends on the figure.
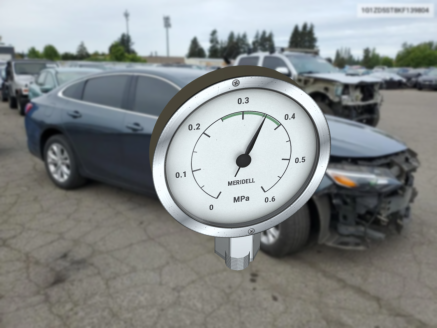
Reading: value=0.35 unit=MPa
